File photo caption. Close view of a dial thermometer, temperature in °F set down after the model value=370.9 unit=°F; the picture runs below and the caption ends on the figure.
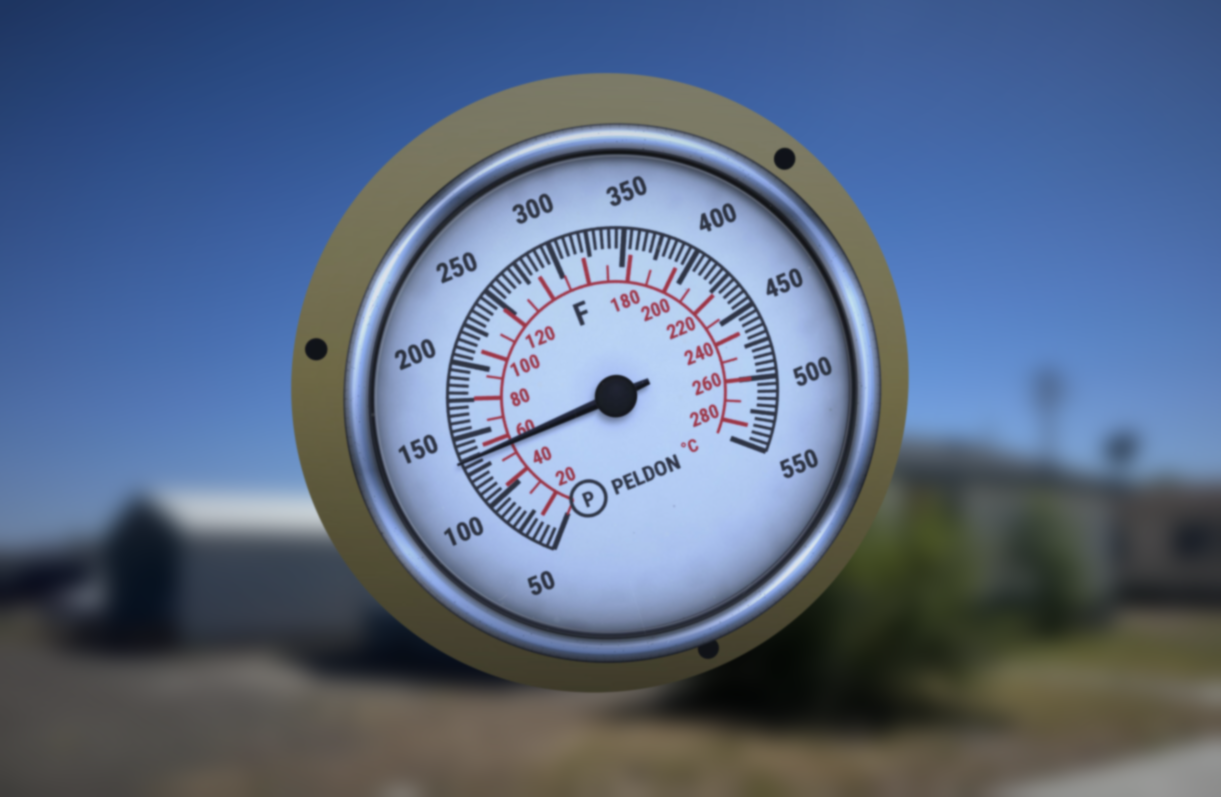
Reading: value=135 unit=°F
